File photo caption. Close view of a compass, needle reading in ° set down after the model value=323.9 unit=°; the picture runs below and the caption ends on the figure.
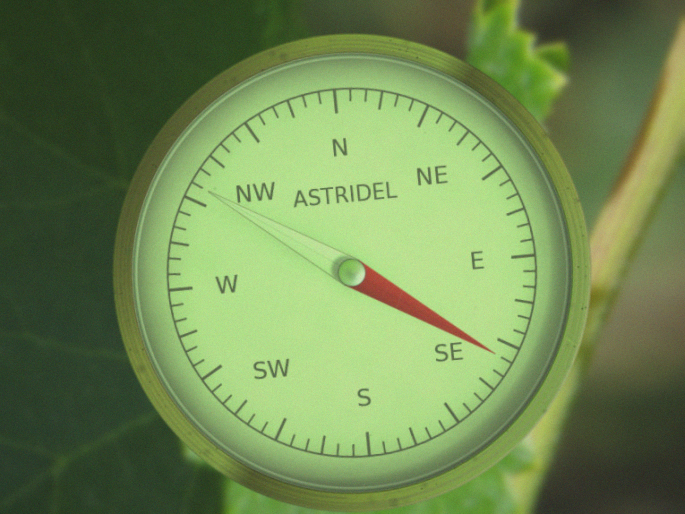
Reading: value=125 unit=°
